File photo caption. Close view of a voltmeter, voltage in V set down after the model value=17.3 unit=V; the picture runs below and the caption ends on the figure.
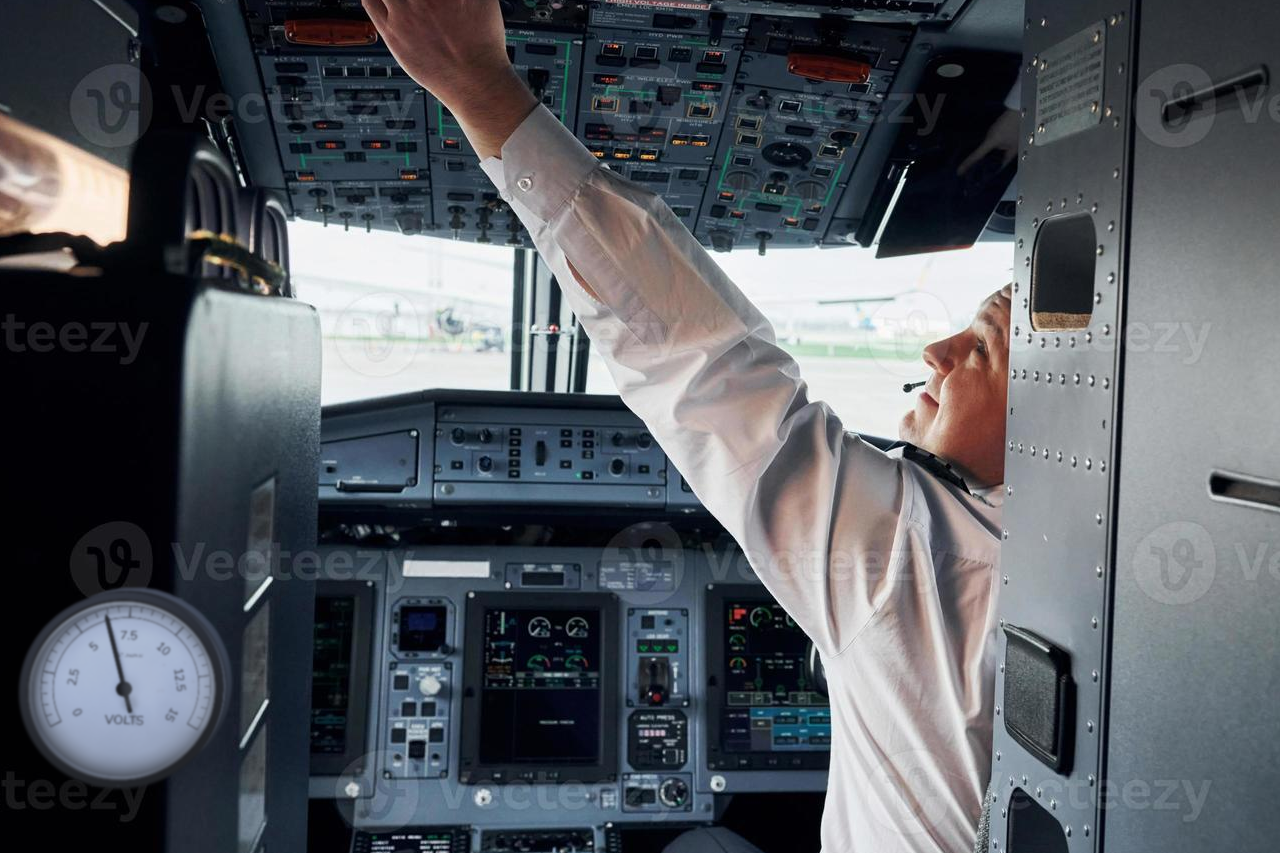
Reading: value=6.5 unit=V
